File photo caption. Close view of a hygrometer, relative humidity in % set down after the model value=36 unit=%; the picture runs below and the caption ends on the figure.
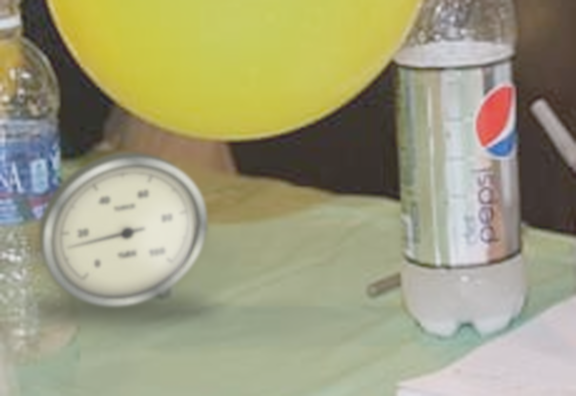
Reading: value=15 unit=%
